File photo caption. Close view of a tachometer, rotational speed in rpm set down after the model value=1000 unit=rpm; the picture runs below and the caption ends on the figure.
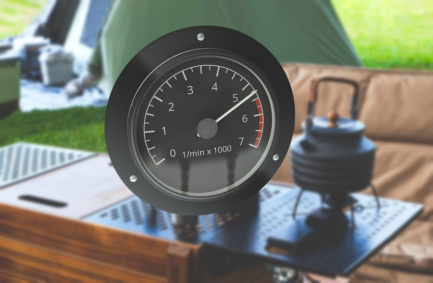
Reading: value=5250 unit=rpm
